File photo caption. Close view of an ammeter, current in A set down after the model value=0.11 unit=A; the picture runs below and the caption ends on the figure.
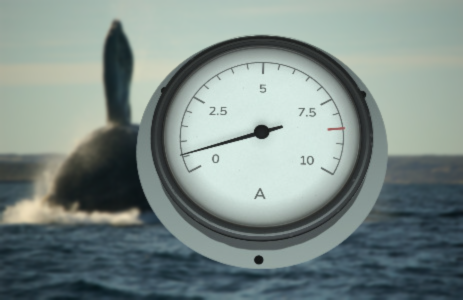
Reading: value=0.5 unit=A
